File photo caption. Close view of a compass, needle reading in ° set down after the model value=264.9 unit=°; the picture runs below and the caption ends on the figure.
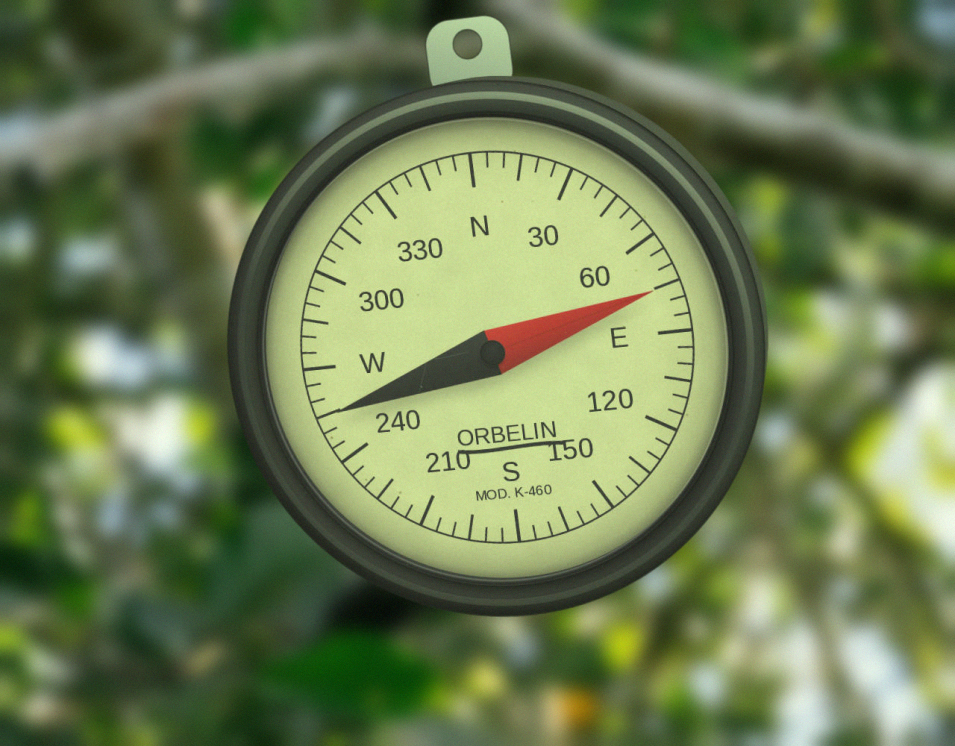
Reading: value=75 unit=°
